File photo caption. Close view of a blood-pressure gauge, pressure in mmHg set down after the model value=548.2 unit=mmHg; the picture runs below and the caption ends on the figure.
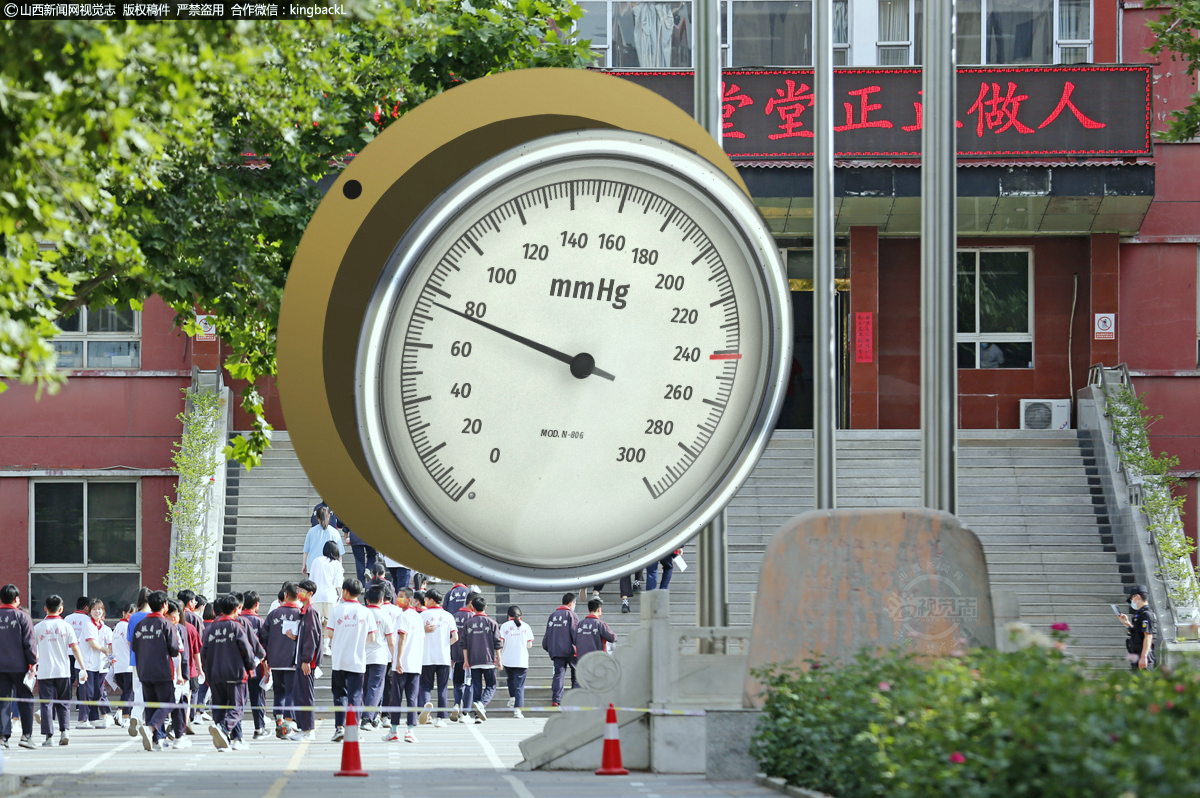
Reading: value=76 unit=mmHg
